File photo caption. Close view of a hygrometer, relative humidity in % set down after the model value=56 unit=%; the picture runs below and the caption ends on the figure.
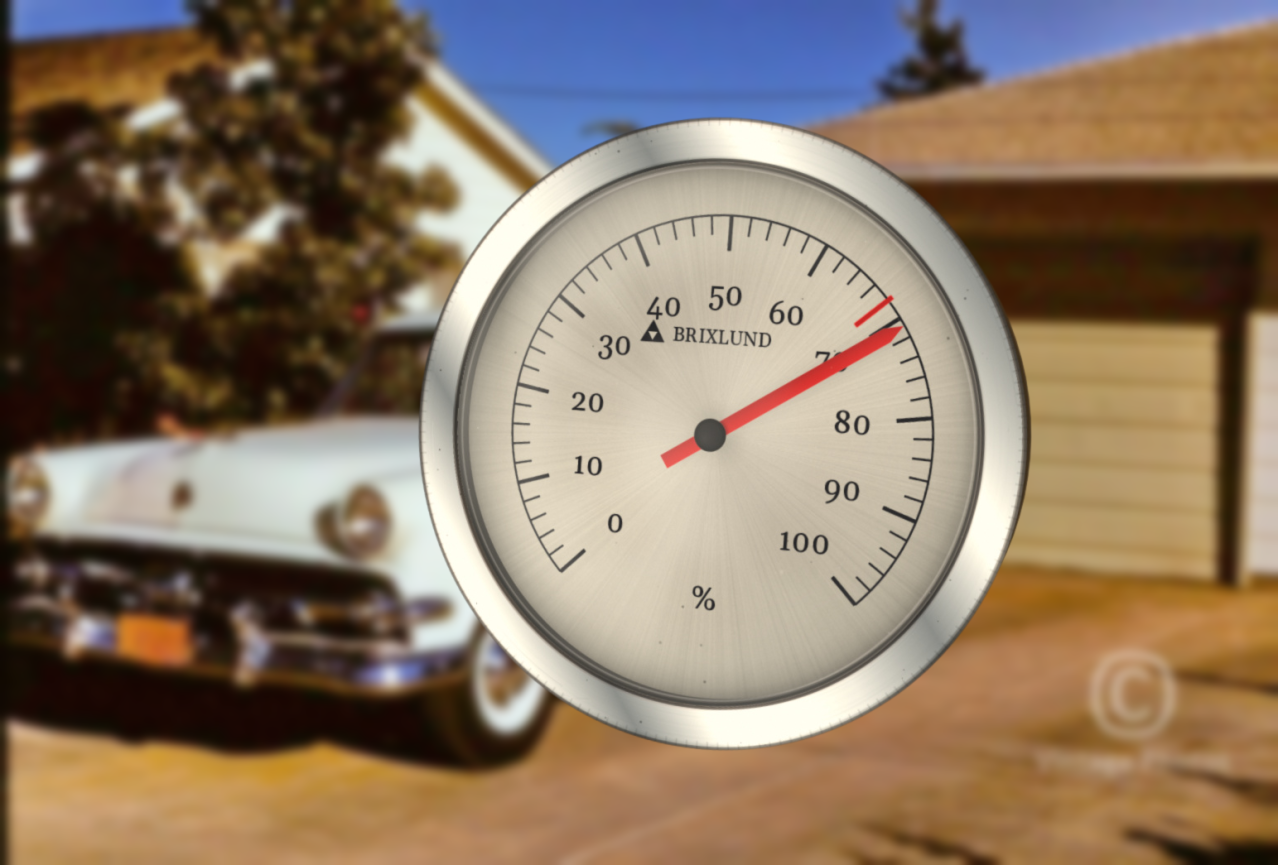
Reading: value=71 unit=%
